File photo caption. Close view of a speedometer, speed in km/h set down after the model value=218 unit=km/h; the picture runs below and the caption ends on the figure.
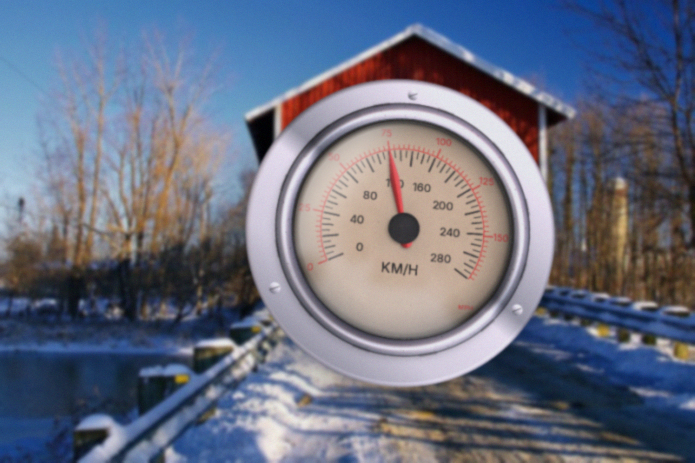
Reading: value=120 unit=km/h
